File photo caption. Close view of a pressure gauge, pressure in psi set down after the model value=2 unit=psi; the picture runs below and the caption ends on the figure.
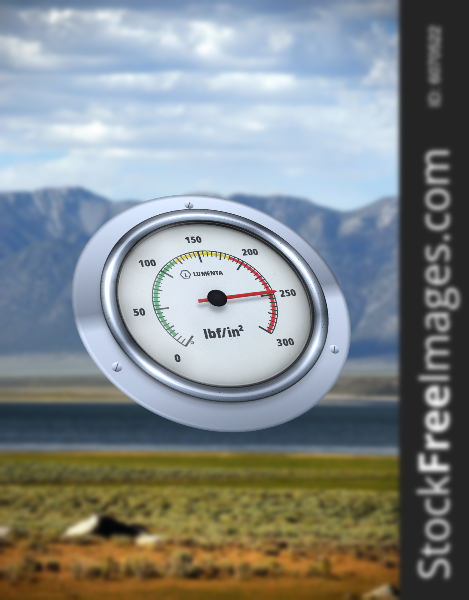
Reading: value=250 unit=psi
